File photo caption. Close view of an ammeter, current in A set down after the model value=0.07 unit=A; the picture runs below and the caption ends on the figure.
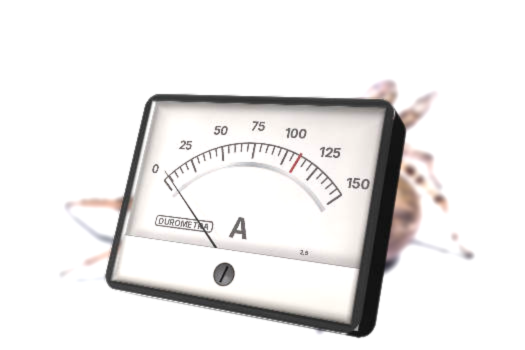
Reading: value=5 unit=A
